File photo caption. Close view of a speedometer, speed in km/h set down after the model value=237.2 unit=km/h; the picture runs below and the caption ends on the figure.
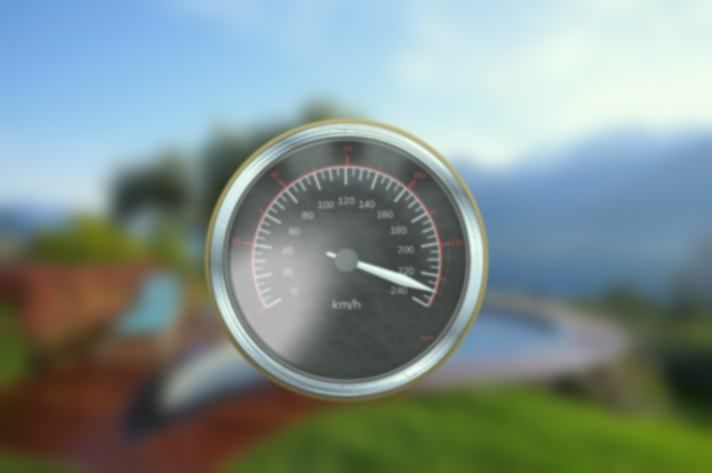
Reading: value=230 unit=km/h
